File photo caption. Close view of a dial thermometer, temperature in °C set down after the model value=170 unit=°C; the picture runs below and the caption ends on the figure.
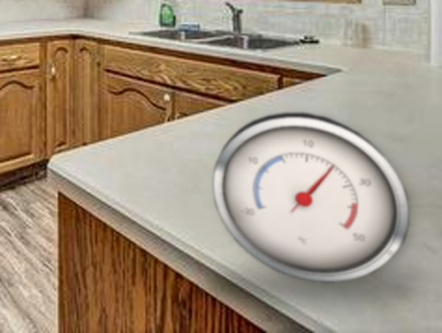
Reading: value=20 unit=°C
